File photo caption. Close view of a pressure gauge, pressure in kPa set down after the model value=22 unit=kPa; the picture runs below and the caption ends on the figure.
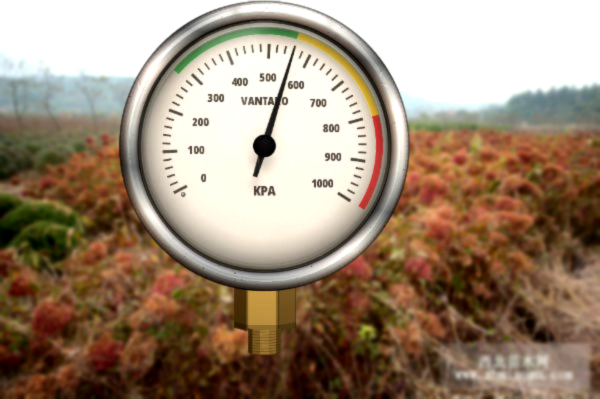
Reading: value=560 unit=kPa
